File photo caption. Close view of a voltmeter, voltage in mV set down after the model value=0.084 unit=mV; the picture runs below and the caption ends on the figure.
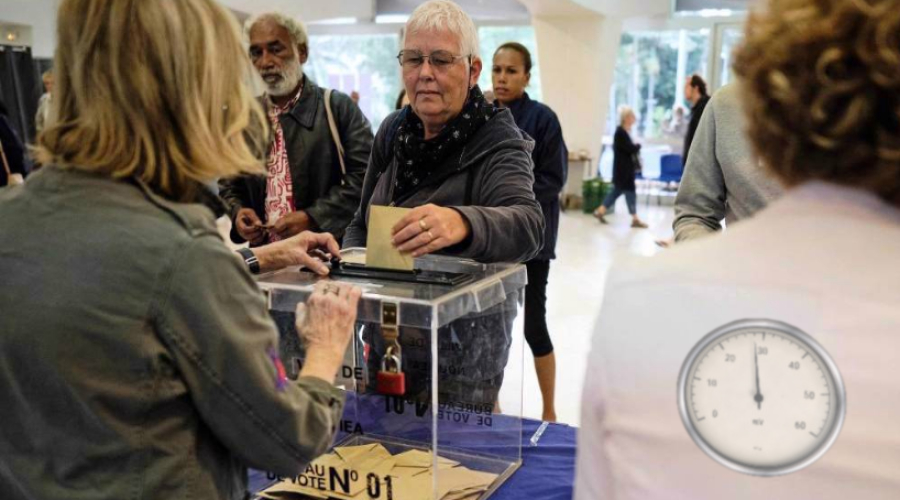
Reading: value=28 unit=mV
